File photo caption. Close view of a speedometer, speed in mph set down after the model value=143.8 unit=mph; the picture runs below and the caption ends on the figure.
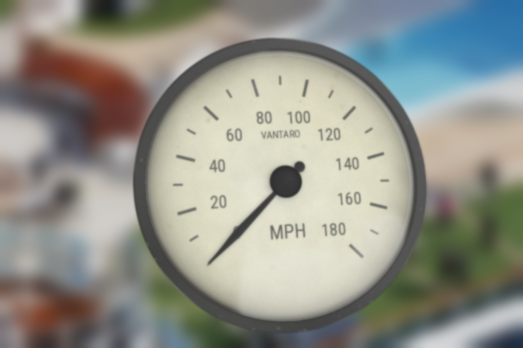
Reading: value=0 unit=mph
